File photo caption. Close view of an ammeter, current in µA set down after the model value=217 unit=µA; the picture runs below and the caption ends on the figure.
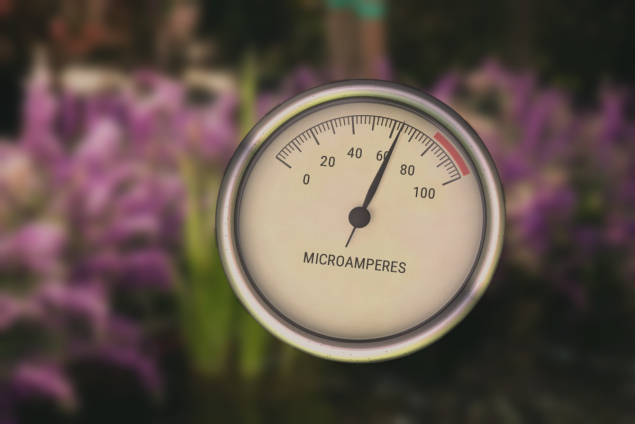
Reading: value=64 unit=µA
